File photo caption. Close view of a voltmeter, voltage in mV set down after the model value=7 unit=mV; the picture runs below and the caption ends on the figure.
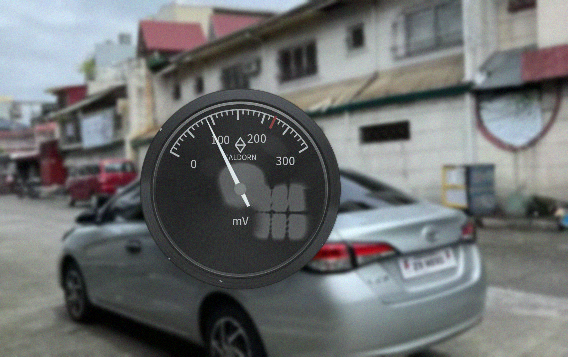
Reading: value=90 unit=mV
